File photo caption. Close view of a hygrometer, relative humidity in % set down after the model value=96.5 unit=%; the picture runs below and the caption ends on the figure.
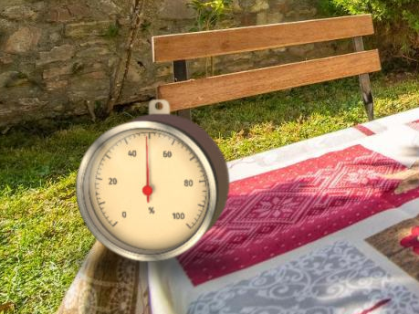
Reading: value=50 unit=%
